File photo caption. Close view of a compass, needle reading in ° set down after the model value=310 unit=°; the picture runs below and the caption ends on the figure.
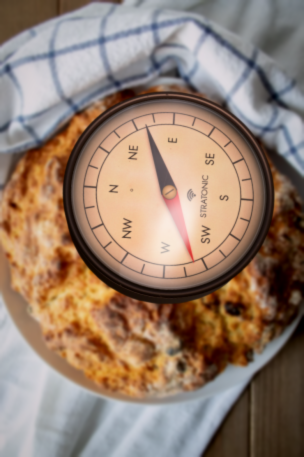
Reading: value=247.5 unit=°
